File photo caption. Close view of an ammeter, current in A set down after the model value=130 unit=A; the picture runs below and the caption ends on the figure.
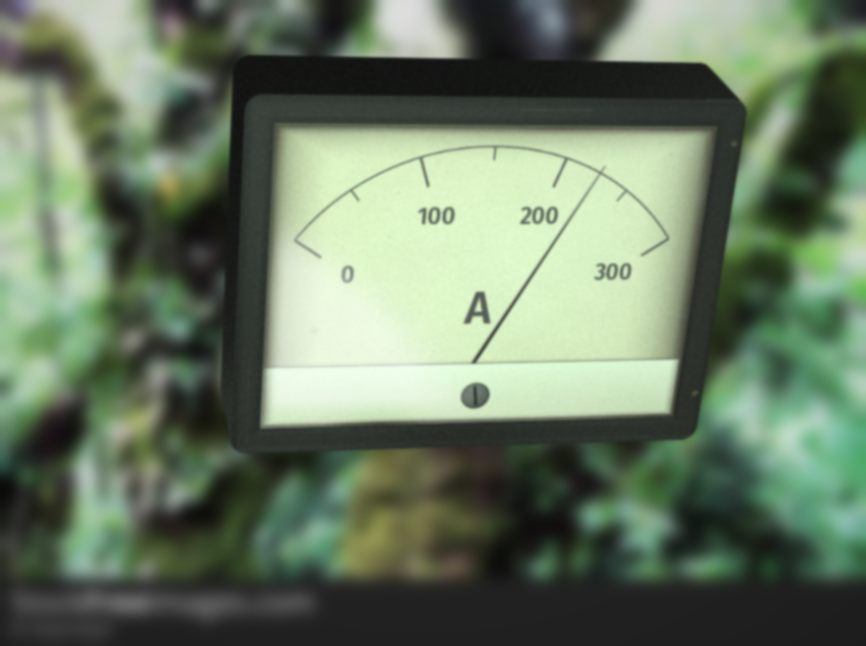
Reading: value=225 unit=A
